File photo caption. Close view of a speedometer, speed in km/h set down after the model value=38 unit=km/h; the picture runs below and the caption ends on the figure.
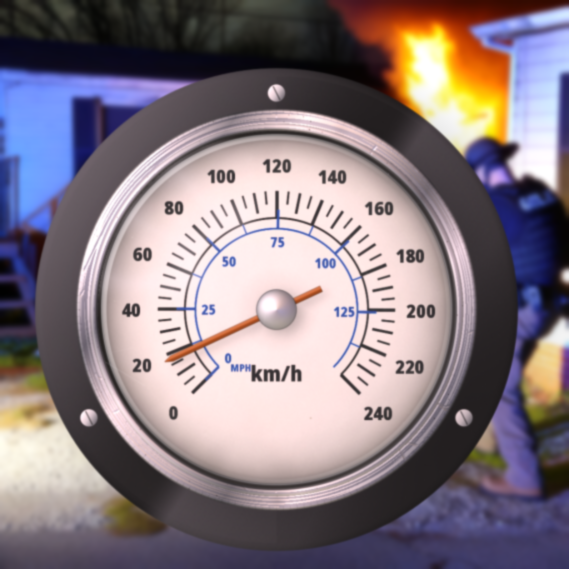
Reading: value=17.5 unit=km/h
